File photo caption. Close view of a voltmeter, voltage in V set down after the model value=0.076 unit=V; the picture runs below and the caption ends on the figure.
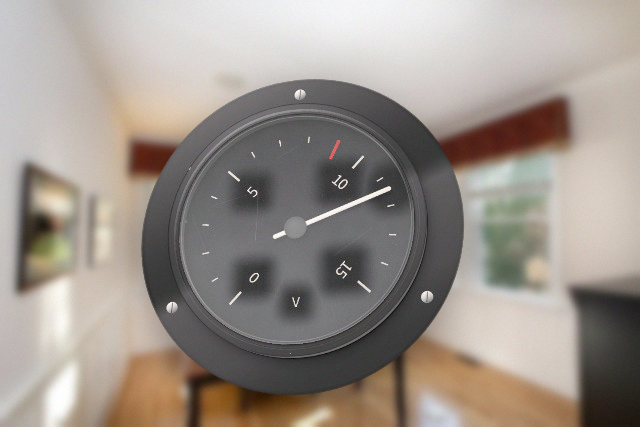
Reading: value=11.5 unit=V
